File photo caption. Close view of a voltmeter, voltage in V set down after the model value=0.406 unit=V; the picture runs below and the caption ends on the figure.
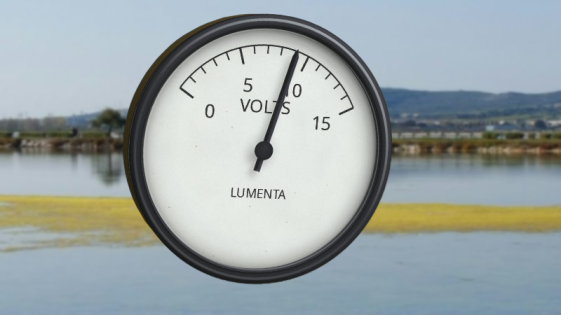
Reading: value=9 unit=V
